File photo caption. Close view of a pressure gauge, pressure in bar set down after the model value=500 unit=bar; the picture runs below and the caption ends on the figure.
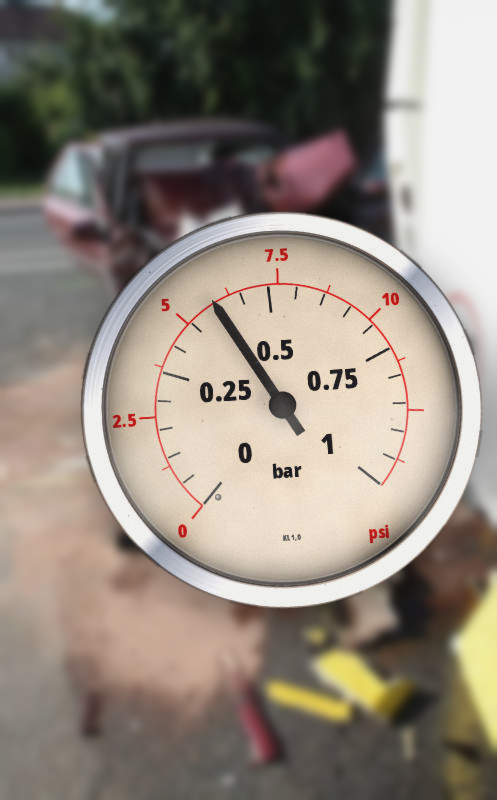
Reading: value=0.4 unit=bar
